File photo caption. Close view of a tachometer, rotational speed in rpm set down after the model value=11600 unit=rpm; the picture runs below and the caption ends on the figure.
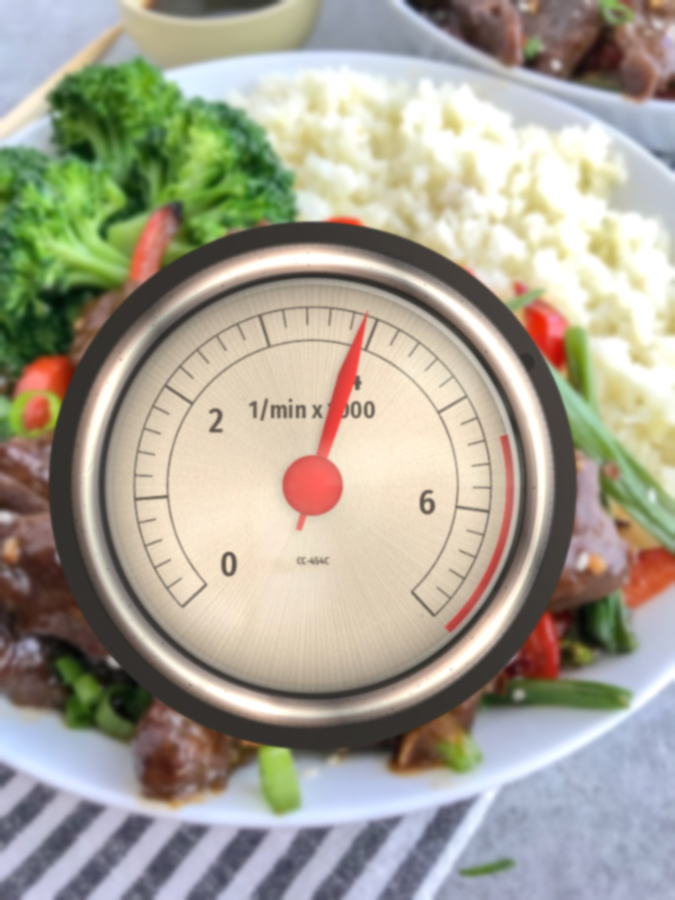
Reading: value=3900 unit=rpm
